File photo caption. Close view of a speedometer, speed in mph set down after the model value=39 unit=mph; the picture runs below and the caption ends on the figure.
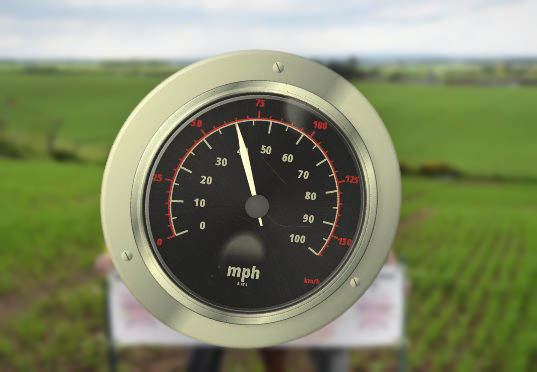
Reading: value=40 unit=mph
